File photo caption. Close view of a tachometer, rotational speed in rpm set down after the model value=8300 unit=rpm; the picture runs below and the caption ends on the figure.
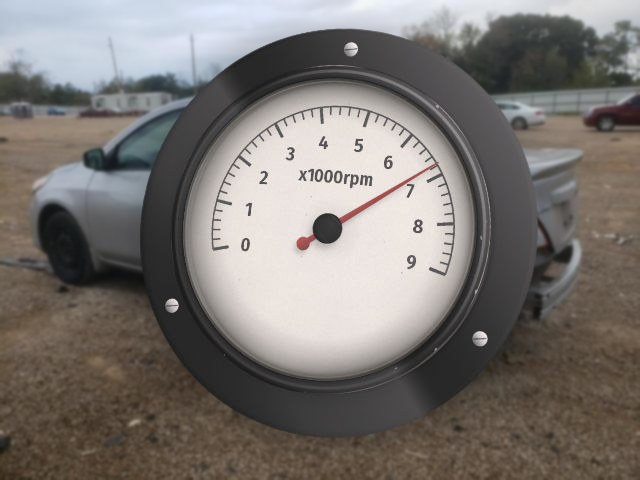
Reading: value=6800 unit=rpm
